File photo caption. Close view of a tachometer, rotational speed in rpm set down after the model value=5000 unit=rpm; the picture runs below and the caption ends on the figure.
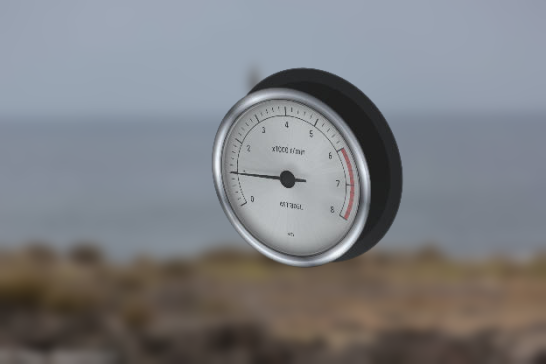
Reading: value=1000 unit=rpm
